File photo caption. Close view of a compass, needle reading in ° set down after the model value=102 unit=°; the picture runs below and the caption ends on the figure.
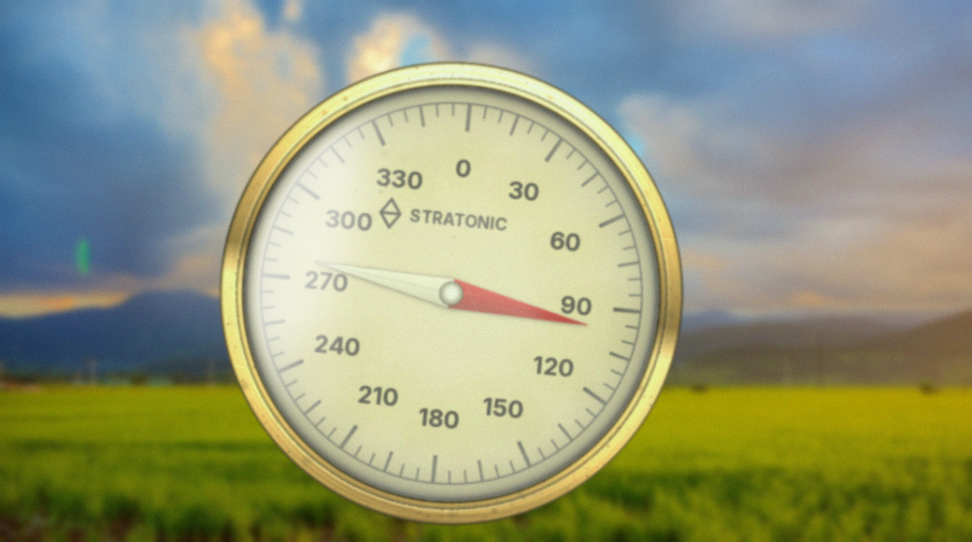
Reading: value=97.5 unit=°
